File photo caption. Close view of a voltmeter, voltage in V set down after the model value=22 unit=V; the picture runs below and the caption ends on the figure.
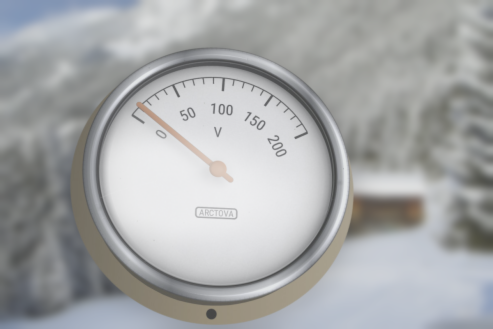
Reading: value=10 unit=V
